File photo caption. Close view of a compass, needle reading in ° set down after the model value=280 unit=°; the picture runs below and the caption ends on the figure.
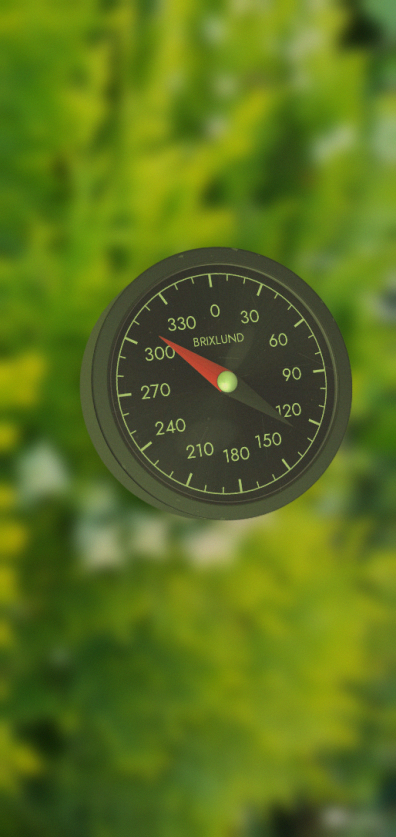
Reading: value=310 unit=°
